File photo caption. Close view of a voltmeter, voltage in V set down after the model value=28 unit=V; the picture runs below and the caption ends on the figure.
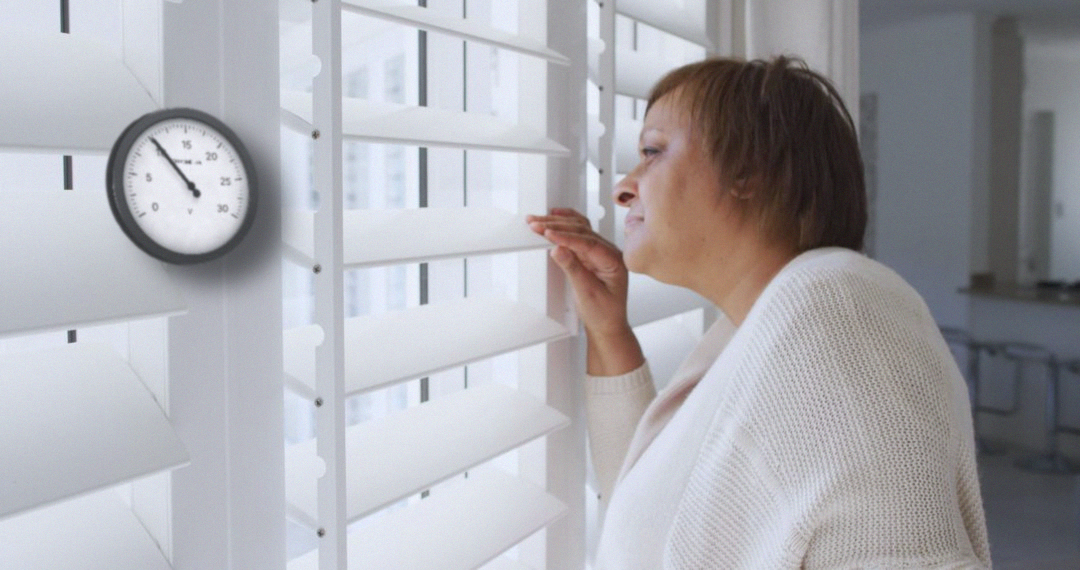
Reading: value=10 unit=V
